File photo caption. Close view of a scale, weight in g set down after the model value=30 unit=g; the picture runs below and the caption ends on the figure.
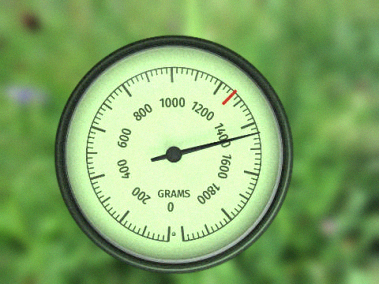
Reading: value=1440 unit=g
